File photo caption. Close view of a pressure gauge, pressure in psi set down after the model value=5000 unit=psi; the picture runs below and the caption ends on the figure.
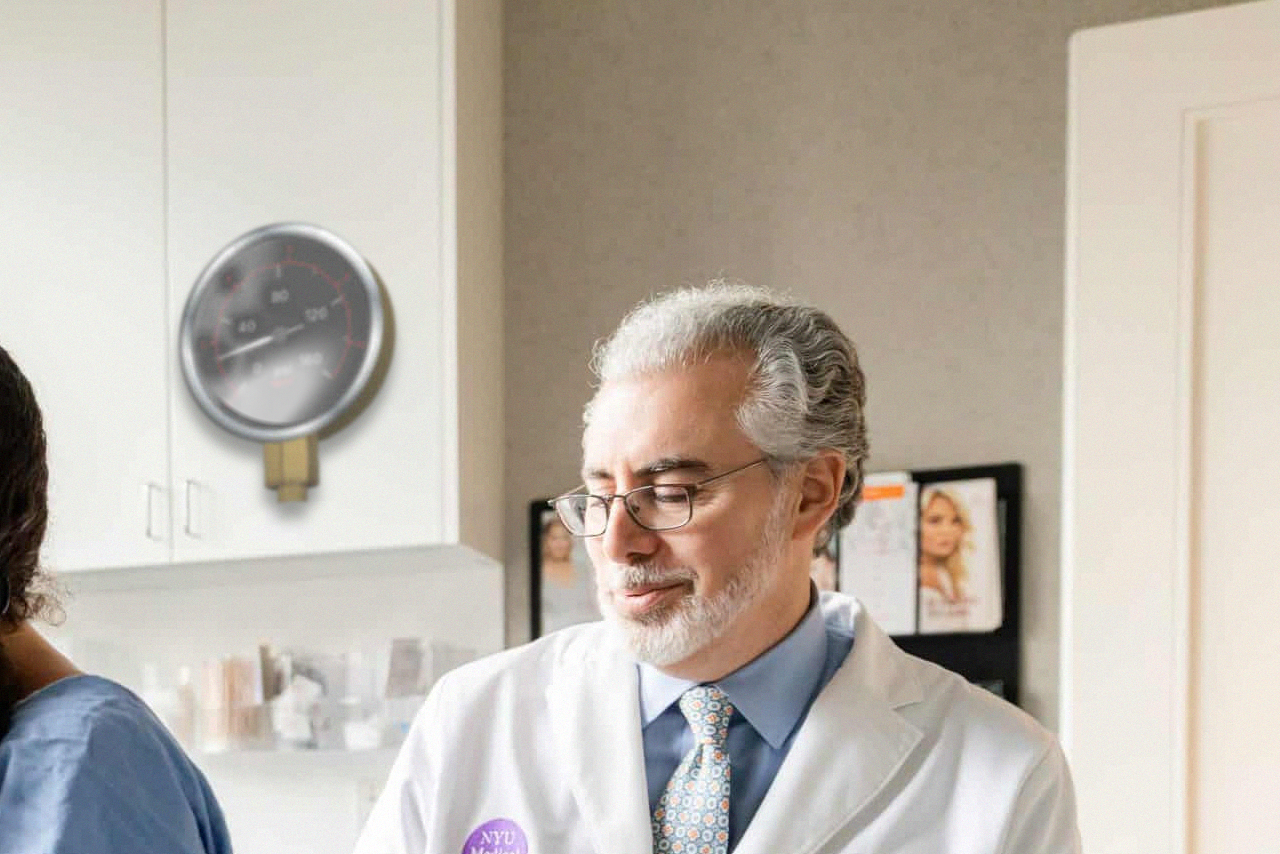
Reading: value=20 unit=psi
